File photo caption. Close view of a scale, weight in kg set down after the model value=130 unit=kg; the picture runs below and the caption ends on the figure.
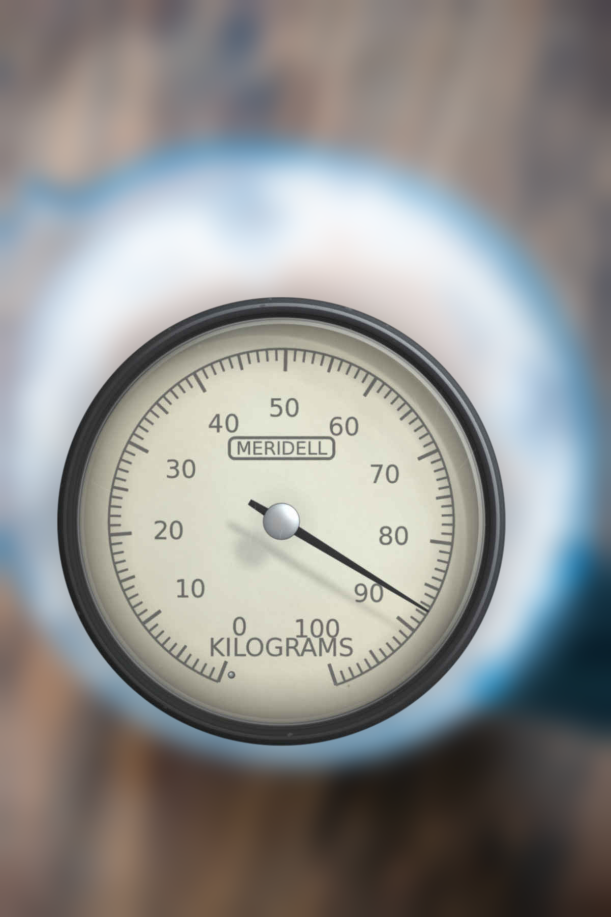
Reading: value=87.5 unit=kg
